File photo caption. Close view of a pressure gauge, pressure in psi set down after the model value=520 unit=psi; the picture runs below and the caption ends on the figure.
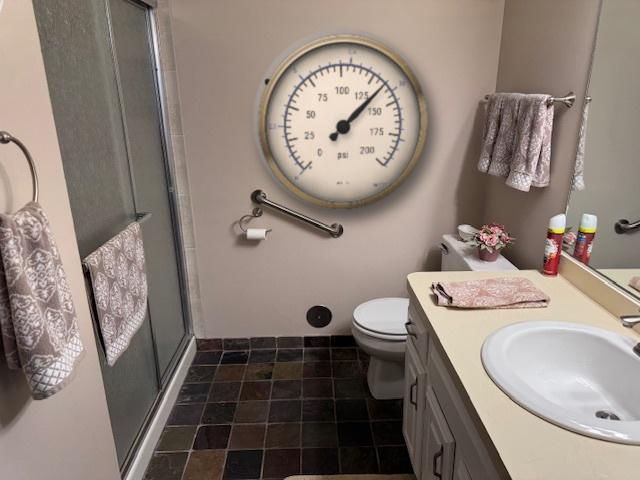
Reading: value=135 unit=psi
